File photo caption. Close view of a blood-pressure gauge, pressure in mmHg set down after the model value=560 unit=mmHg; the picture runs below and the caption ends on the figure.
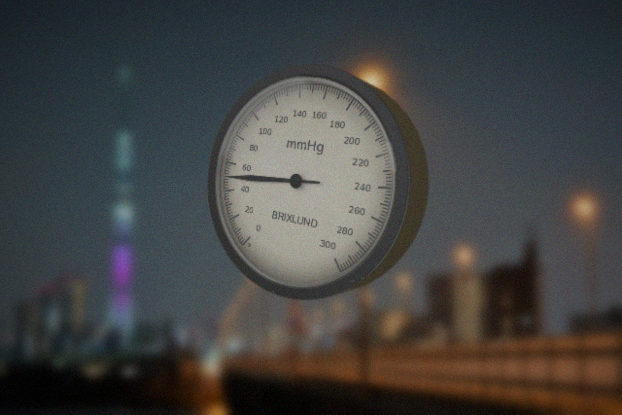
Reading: value=50 unit=mmHg
